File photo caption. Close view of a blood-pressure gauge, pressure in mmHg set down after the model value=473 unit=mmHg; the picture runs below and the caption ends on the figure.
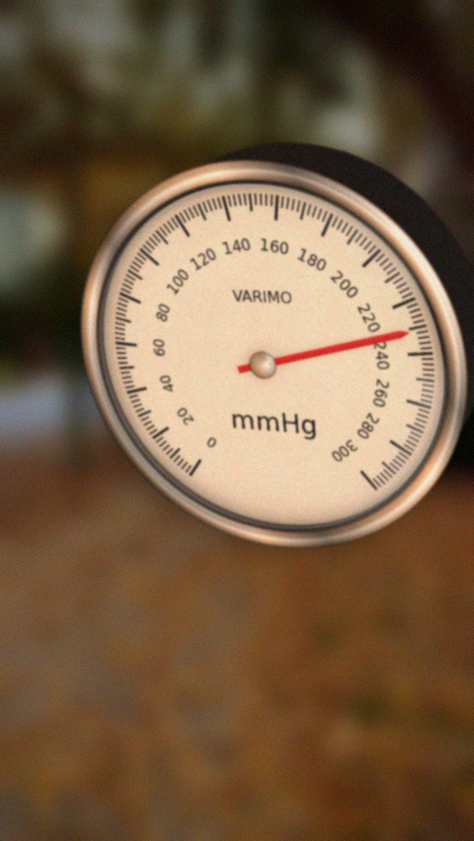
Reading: value=230 unit=mmHg
